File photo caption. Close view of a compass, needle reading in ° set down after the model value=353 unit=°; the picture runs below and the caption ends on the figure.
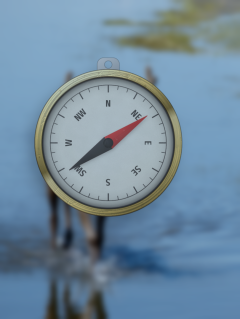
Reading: value=55 unit=°
